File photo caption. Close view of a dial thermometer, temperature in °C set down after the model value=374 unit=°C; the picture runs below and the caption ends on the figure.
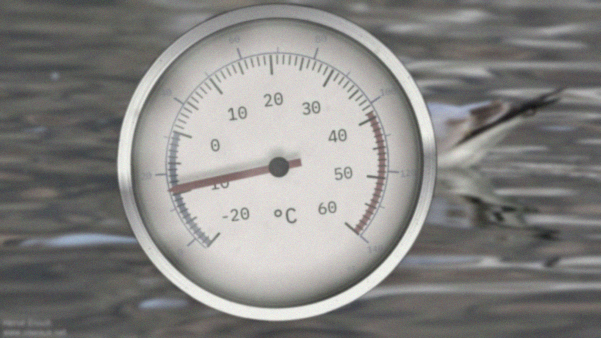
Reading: value=-9 unit=°C
